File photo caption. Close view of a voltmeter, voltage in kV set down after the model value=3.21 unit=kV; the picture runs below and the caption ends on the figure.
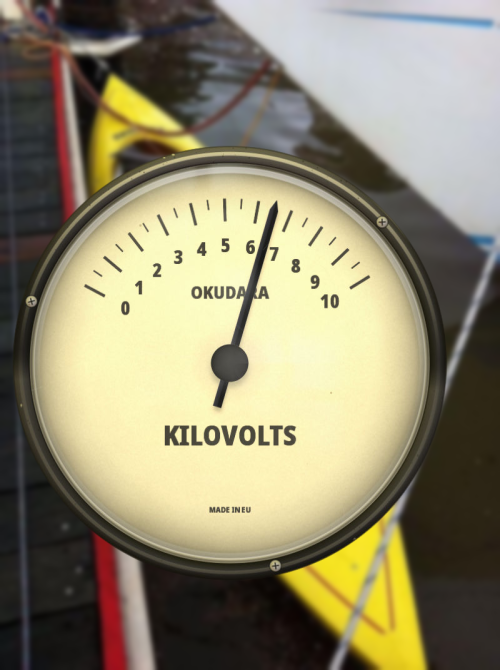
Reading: value=6.5 unit=kV
